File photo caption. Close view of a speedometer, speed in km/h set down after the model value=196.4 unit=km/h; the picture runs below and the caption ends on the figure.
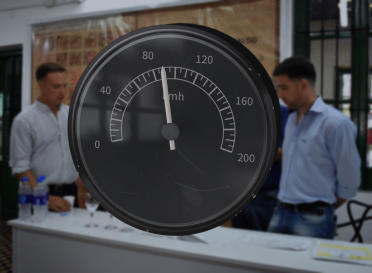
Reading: value=90 unit=km/h
